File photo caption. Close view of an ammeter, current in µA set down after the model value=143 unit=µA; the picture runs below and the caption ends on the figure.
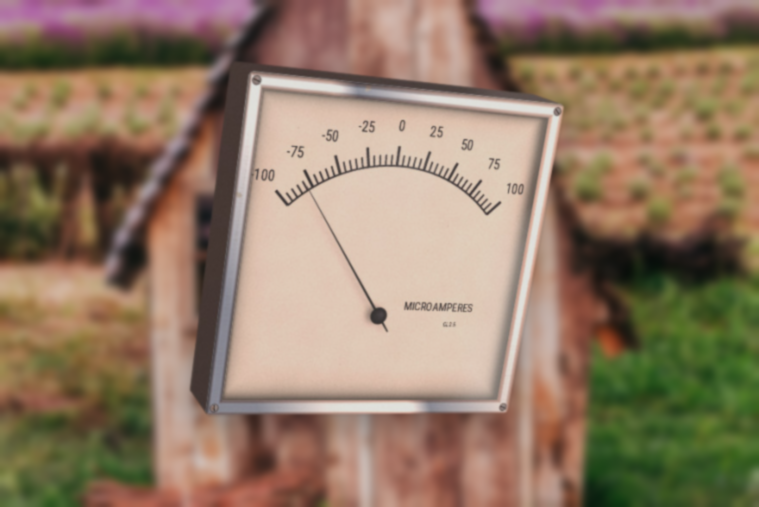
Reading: value=-80 unit=µA
